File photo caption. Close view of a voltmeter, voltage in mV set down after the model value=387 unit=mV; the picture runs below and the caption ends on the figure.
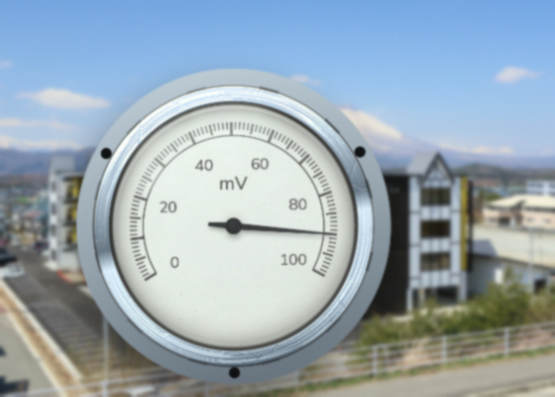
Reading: value=90 unit=mV
